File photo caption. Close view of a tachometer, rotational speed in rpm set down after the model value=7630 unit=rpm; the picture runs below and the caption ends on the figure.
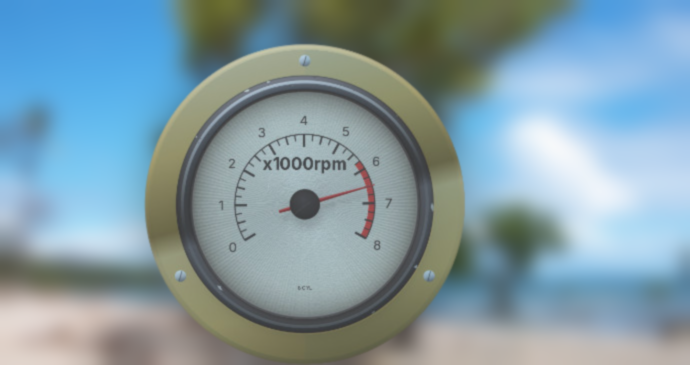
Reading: value=6500 unit=rpm
